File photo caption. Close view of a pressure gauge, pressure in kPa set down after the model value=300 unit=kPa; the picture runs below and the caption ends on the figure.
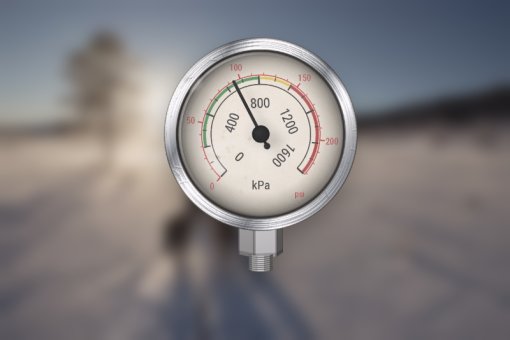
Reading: value=650 unit=kPa
